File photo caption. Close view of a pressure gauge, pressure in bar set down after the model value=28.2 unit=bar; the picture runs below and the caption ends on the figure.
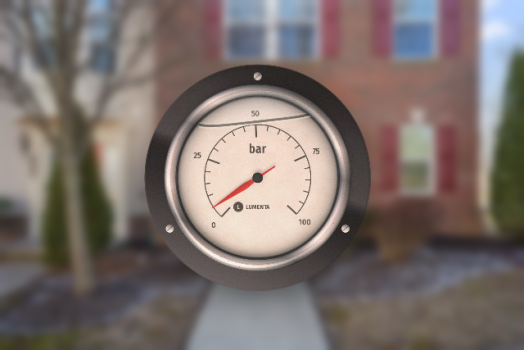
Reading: value=5 unit=bar
